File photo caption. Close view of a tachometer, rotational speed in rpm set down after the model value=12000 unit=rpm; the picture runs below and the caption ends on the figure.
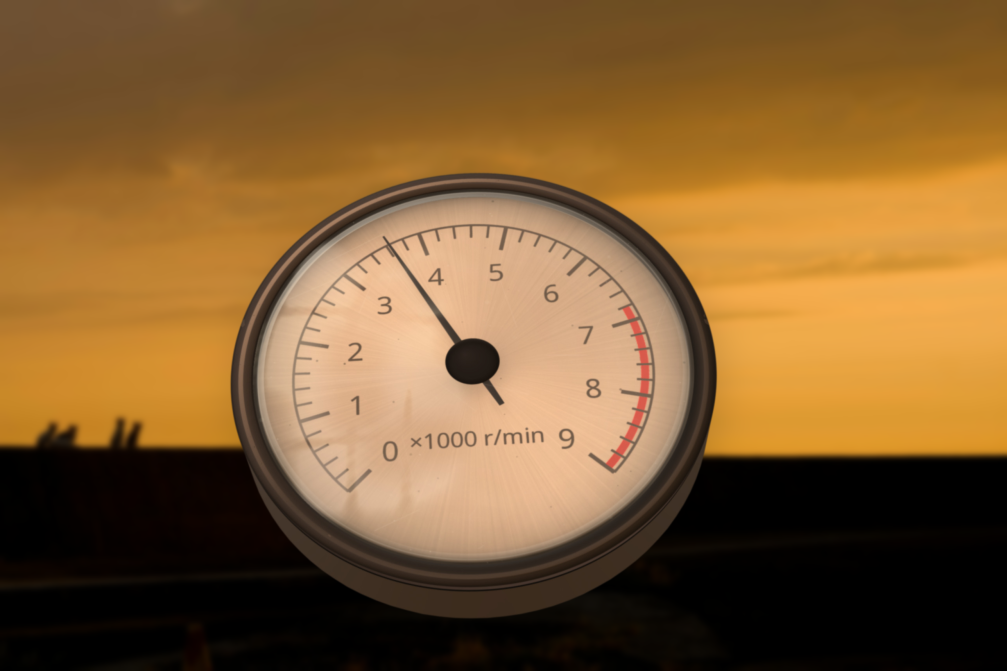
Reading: value=3600 unit=rpm
